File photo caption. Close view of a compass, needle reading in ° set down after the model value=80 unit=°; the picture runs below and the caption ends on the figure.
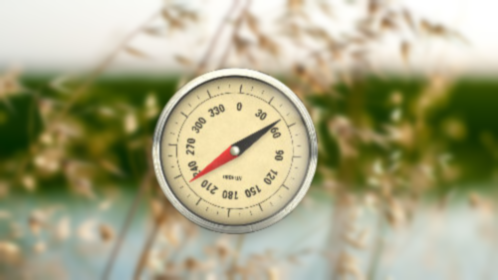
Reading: value=230 unit=°
